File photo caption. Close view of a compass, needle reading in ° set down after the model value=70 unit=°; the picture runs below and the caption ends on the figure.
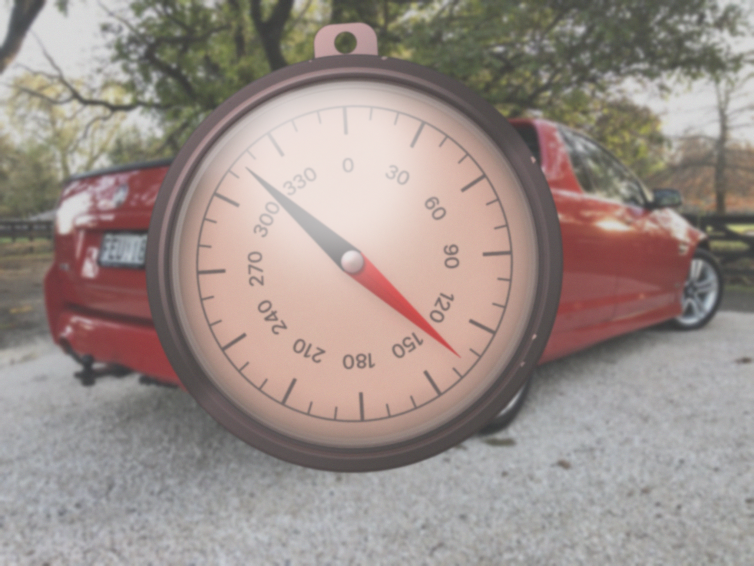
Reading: value=135 unit=°
